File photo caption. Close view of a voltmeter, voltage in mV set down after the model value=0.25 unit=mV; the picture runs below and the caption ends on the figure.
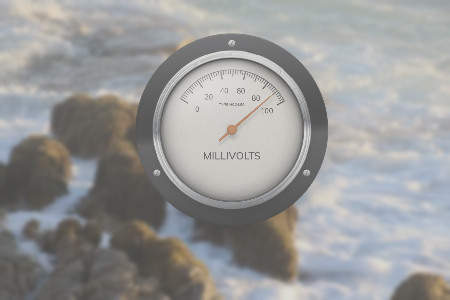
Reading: value=90 unit=mV
